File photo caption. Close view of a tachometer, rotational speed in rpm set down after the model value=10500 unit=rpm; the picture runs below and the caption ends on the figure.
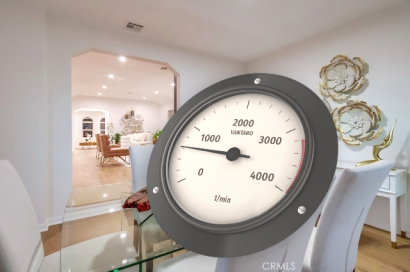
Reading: value=600 unit=rpm
